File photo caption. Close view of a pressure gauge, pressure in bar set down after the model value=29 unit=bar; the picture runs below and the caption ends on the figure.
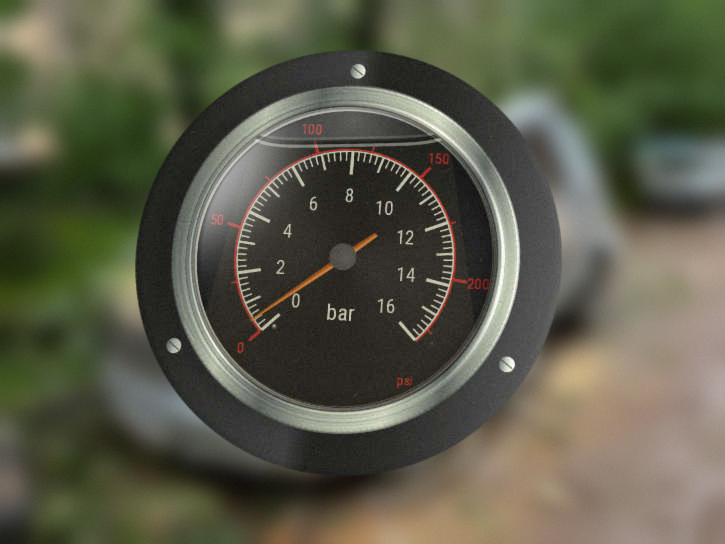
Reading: value=0.4 unit=bar
